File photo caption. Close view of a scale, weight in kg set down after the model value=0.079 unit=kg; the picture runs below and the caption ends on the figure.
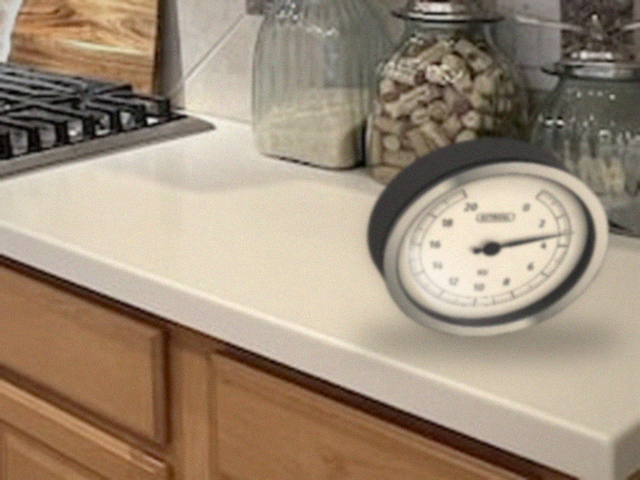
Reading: value=3 unit=kg
